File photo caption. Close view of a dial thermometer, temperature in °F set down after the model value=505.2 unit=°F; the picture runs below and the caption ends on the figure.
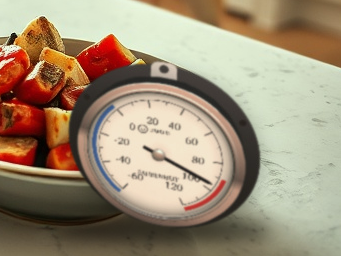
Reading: value=95 unit=°F
